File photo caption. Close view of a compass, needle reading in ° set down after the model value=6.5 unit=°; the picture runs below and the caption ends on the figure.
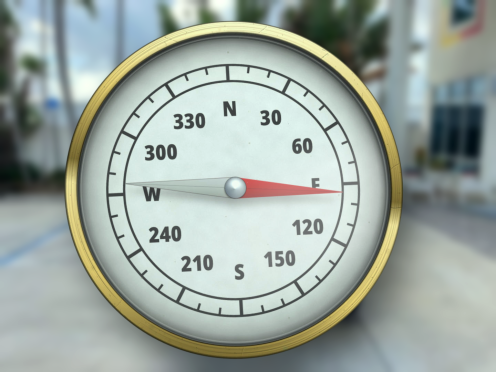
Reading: value=95 unit=°
